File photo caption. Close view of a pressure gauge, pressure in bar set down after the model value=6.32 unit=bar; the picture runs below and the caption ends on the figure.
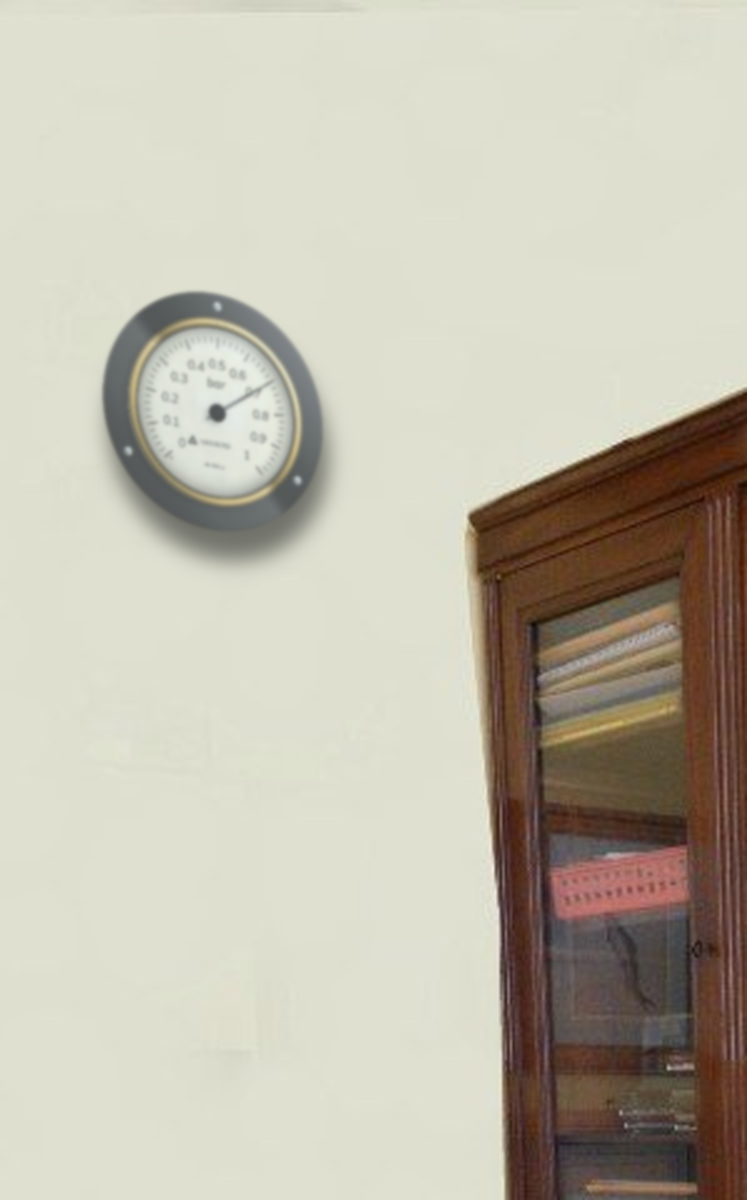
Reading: value=0.7 unit=bar
